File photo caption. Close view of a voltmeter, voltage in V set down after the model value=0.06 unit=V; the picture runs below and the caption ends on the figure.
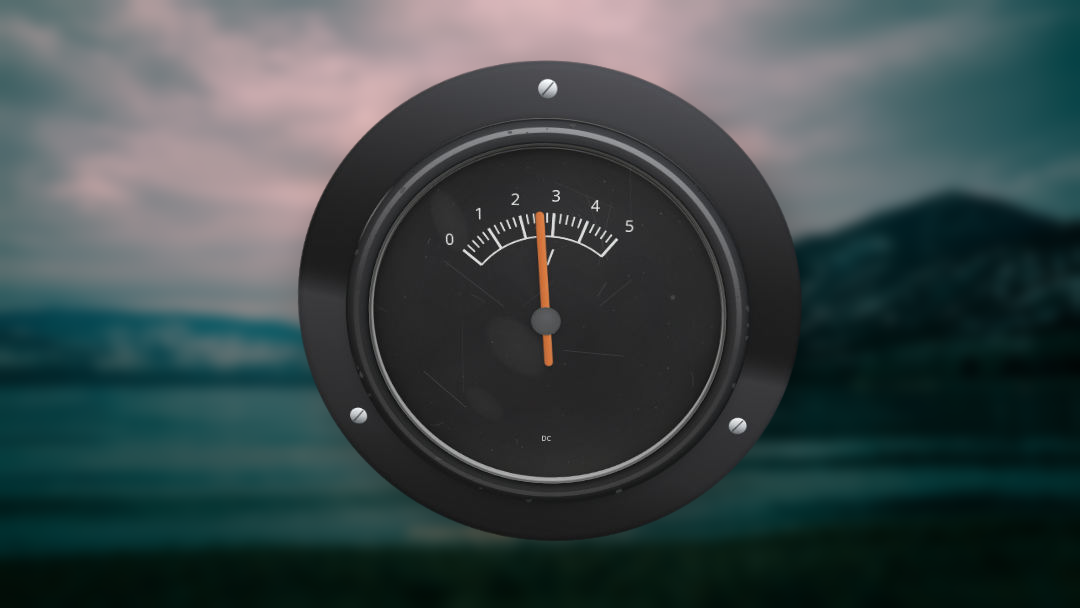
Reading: value=2.6 unit=V
